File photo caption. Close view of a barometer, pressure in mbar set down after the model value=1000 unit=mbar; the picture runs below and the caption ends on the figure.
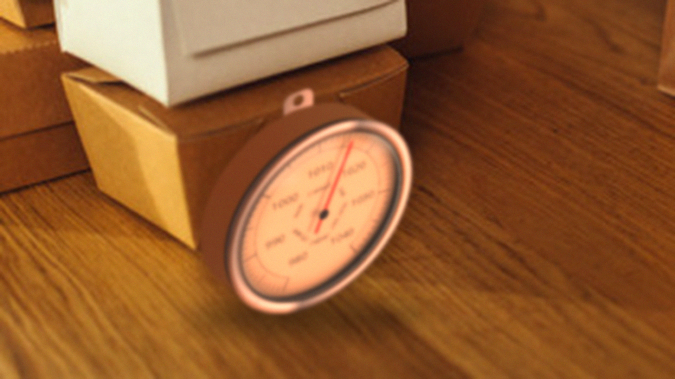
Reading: value=1015 unit=mbar
